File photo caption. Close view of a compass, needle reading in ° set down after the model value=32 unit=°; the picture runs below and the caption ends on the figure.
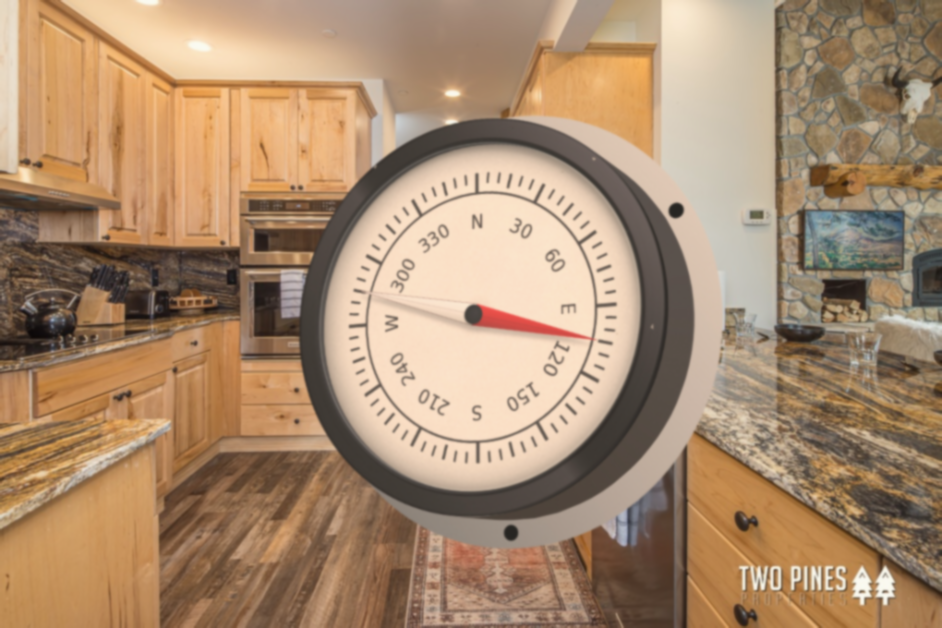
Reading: value=105 unit=°
